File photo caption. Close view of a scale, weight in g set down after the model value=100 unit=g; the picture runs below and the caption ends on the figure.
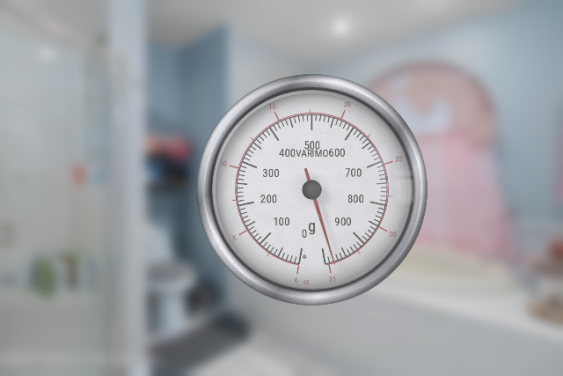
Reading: value=980 unit=g
